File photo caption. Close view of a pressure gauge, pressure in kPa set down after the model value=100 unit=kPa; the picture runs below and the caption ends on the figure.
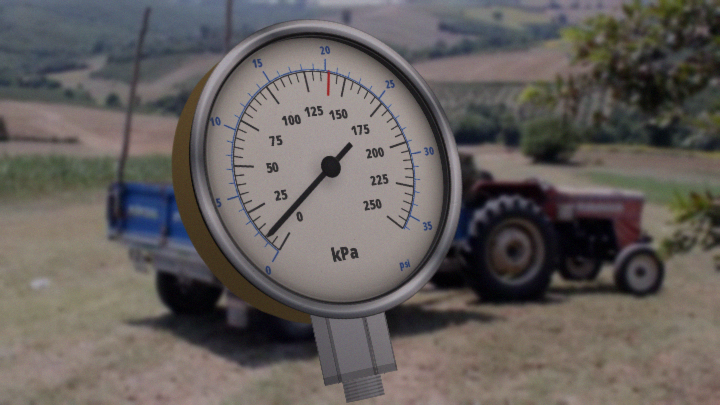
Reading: value=10 unit=kPa
